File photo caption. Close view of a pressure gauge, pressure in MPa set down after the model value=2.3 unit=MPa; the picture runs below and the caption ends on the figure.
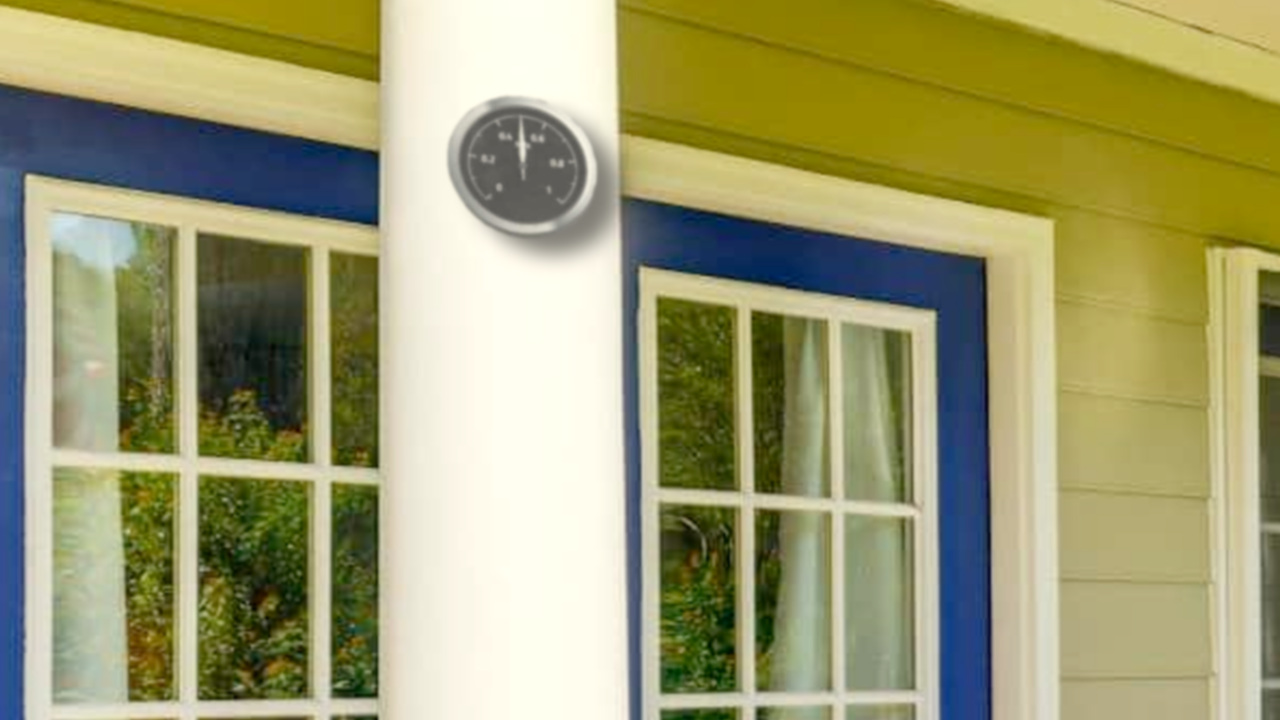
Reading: value=0.5 unit=MPa
